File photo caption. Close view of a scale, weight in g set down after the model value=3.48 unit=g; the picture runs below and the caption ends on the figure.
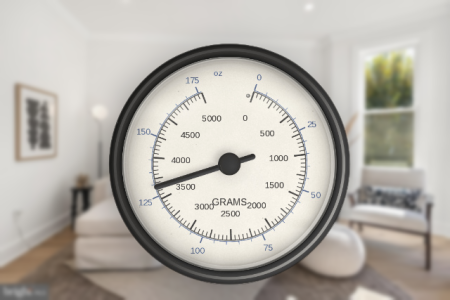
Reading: value=3650 unit=g
